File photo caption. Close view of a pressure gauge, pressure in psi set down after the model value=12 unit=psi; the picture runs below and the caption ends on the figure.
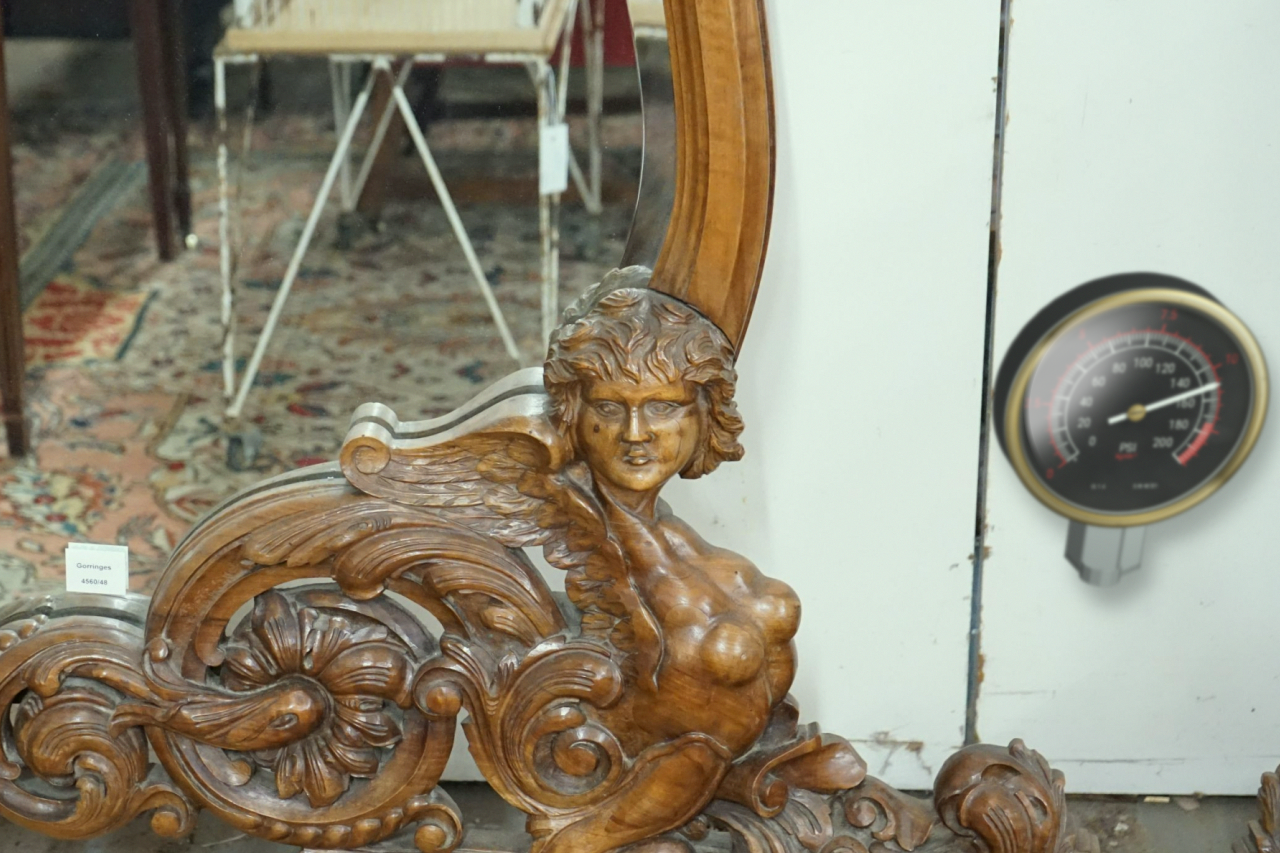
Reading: value=150 unit=psi
